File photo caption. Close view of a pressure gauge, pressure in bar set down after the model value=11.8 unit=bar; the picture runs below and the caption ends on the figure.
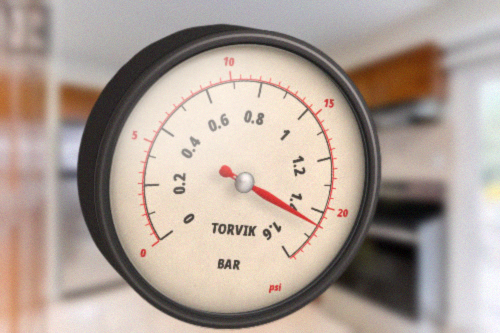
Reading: value=1.45 unit=bar
